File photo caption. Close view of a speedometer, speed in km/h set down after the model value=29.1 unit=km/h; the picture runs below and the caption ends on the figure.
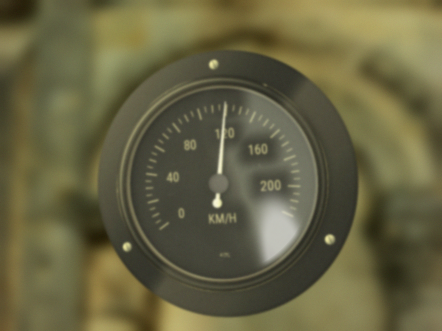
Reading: value=120 unit=km/h
